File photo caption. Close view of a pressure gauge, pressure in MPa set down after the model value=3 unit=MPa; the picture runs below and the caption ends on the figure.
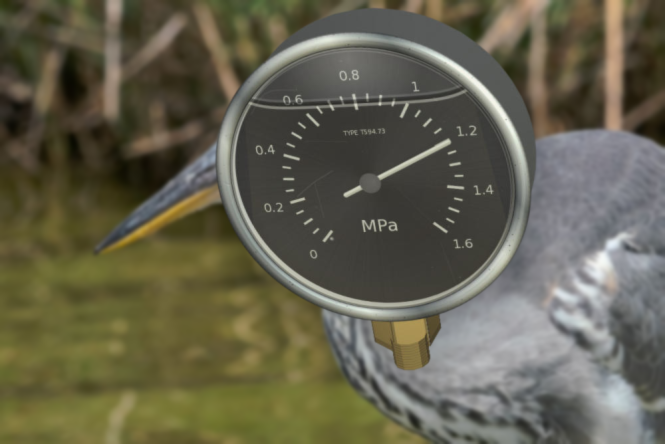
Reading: value=1.2 unit=MPa
